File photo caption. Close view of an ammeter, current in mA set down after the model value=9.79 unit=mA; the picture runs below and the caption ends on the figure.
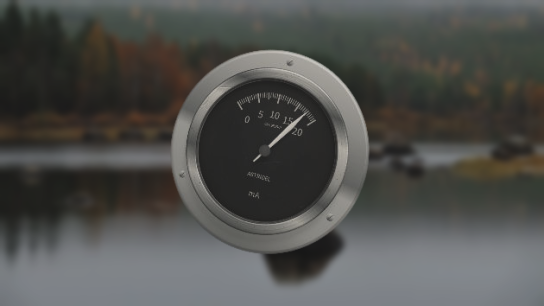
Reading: value=17.5 unit=mA
